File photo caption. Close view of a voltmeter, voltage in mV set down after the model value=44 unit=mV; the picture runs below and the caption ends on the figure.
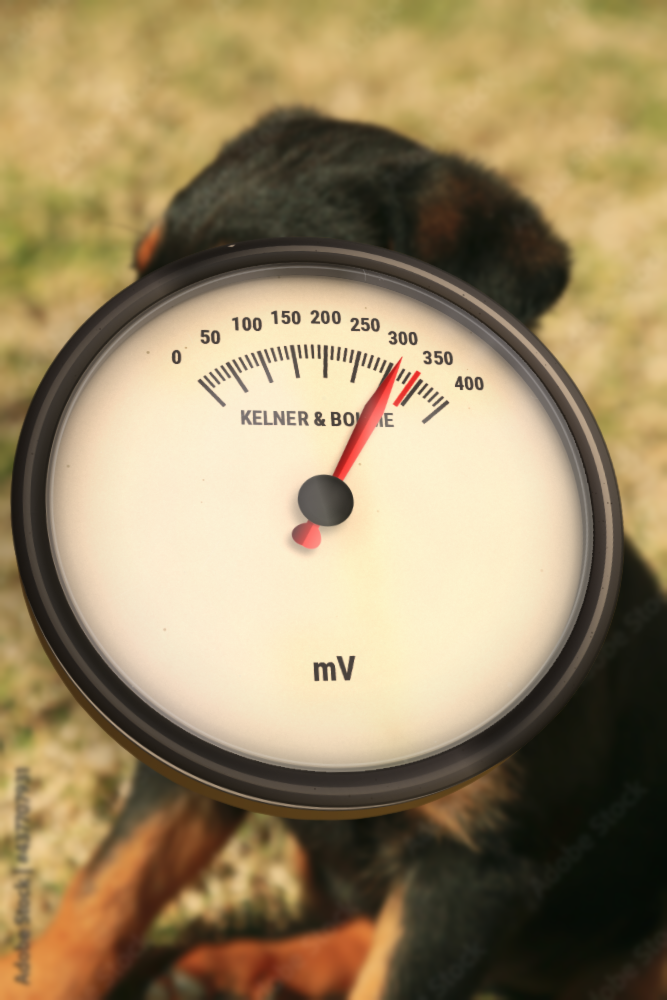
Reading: value=310 unit=mV
